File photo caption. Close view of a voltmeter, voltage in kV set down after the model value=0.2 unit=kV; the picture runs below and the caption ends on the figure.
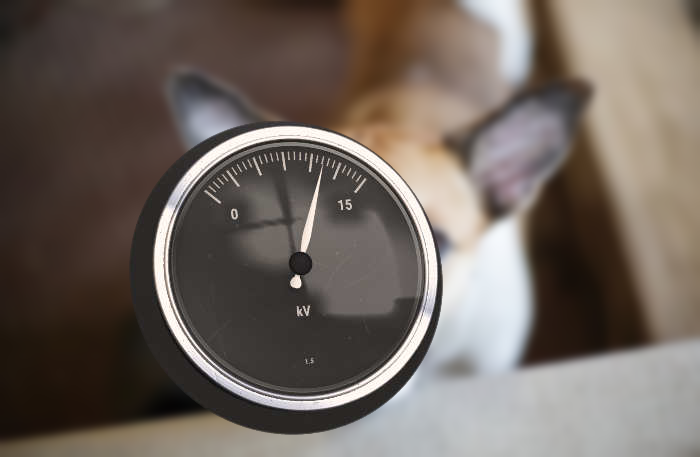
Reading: value=11 unit=kV
